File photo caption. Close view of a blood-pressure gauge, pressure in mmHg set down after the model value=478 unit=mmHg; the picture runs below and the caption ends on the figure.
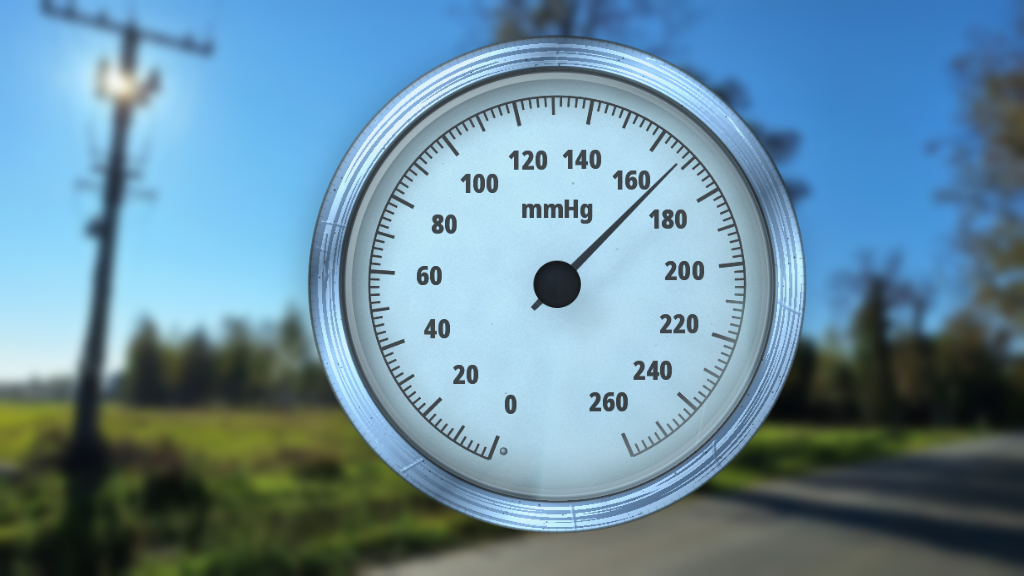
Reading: value=168 unit=mmHg
